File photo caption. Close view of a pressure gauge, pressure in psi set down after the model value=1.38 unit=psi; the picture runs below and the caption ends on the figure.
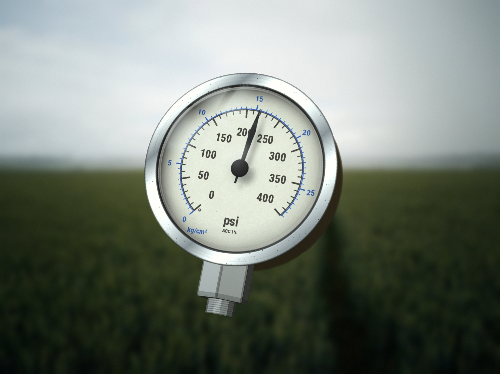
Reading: value=220 unit=psi
